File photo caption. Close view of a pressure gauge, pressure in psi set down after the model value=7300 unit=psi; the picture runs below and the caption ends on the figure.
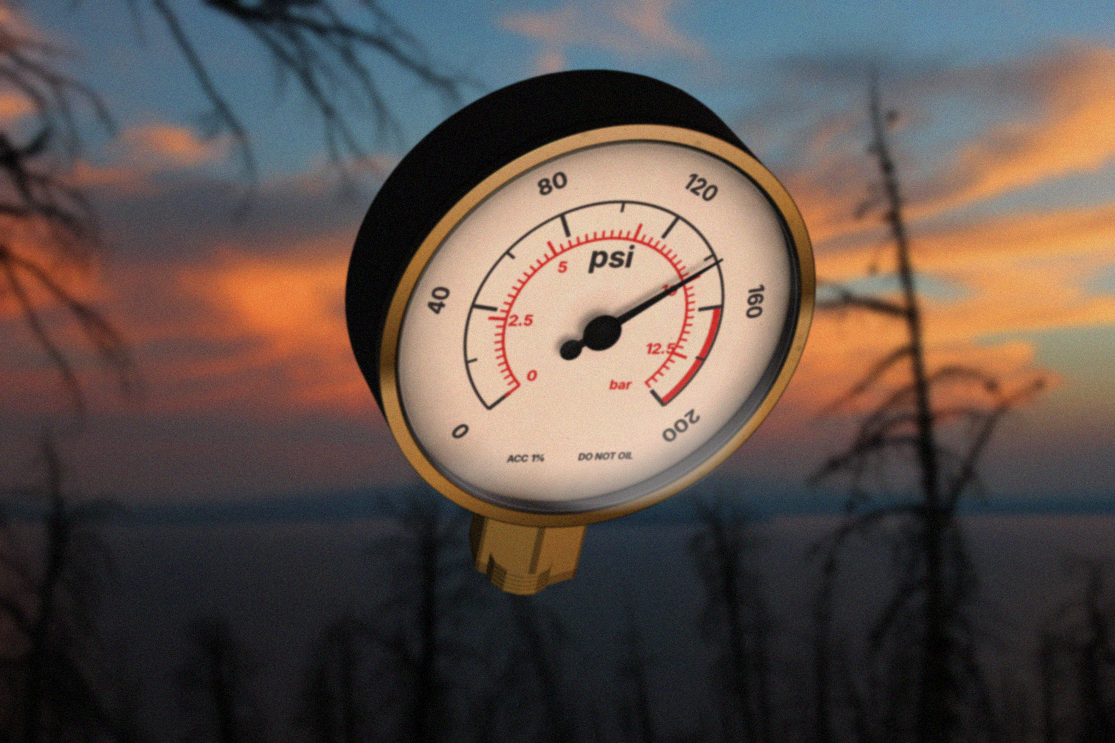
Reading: value=140 unit=psi
